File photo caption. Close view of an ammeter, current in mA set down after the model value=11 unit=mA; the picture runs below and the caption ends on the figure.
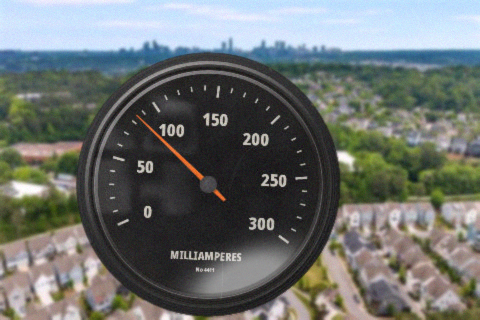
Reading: value=85 unit=mA
